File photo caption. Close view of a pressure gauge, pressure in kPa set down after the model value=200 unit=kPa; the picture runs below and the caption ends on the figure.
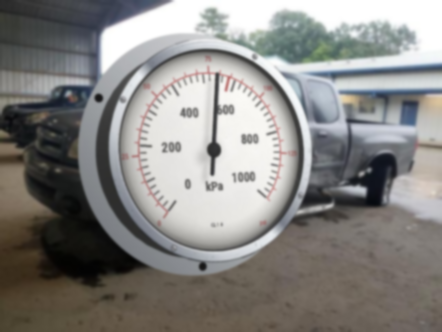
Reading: value=540 unit=kPa
